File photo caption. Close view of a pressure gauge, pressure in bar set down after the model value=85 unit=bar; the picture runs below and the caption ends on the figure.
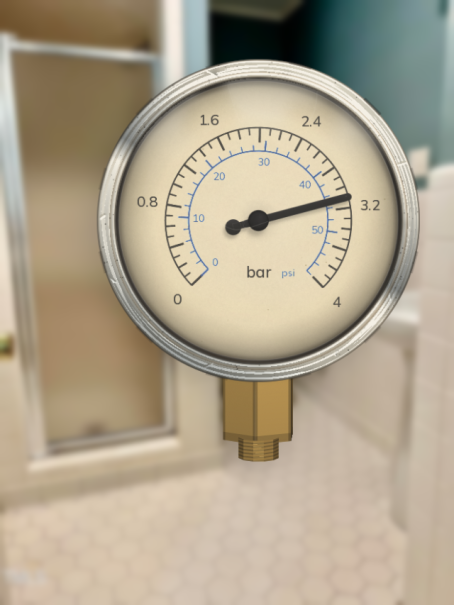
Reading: value=3.1 unit=bar
